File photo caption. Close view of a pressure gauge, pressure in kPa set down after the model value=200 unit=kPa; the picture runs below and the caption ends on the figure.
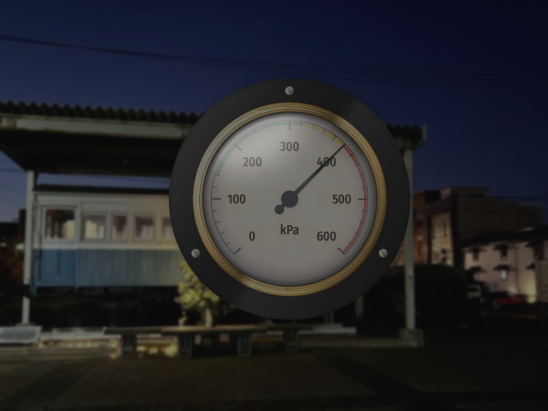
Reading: value=400 unit=kPa
